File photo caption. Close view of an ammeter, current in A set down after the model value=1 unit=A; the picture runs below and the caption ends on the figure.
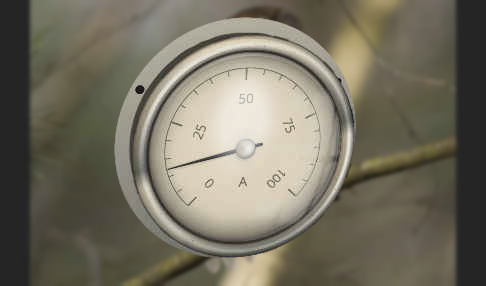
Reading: value=12.5 unit=A
